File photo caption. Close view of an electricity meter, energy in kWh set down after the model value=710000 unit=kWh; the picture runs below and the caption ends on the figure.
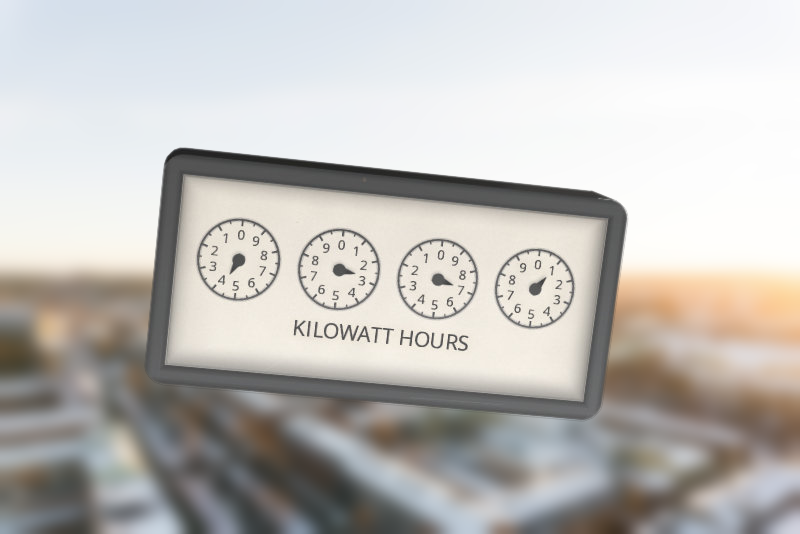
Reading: value=4271 unit=kWh
